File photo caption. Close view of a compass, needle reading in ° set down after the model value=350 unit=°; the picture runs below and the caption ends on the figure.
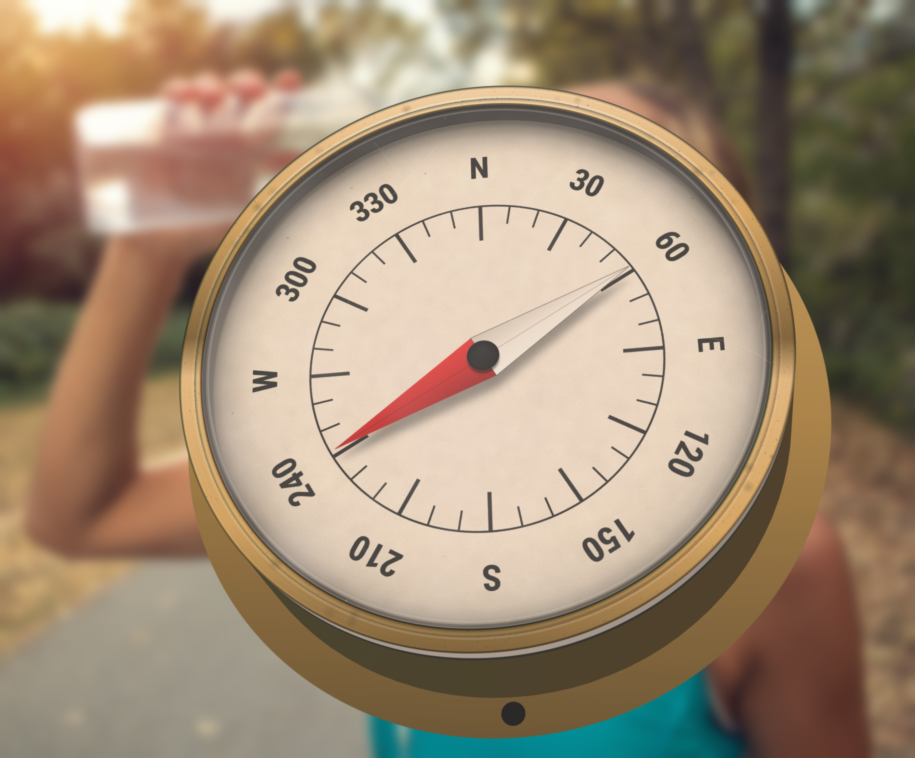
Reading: value=240 unit=°
